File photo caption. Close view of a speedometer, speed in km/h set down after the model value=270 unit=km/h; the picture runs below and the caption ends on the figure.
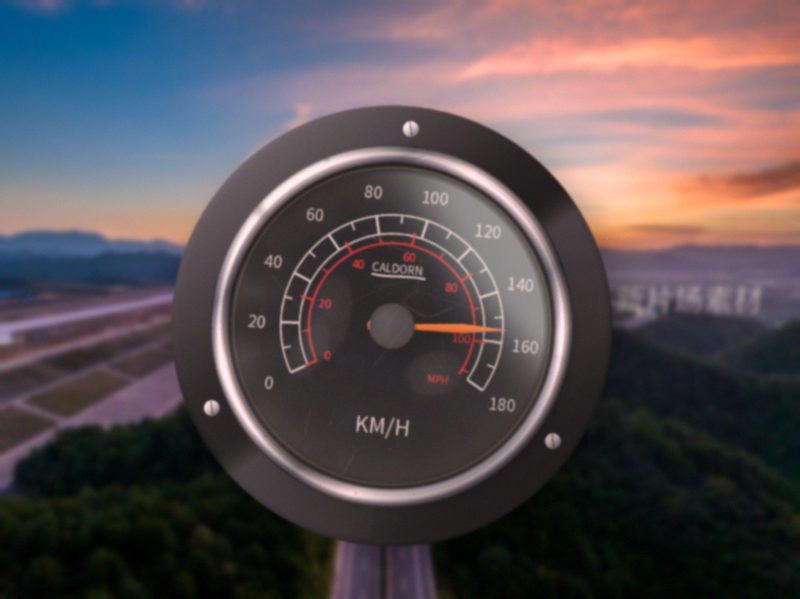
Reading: value=155 unit=km/h
